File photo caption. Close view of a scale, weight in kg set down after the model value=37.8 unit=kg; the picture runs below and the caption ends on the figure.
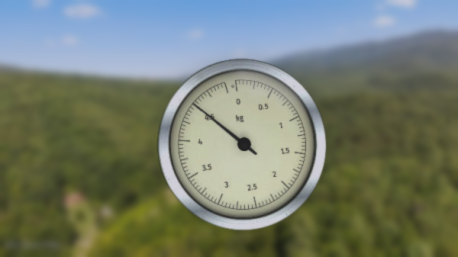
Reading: value=4.5 unit=kg
